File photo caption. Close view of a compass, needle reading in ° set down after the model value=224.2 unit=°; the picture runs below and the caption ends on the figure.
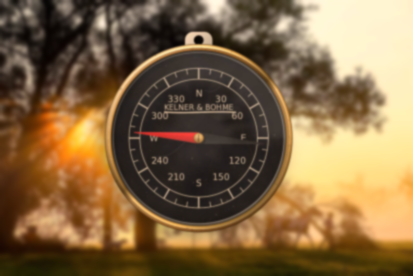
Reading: value=275 unit=°
